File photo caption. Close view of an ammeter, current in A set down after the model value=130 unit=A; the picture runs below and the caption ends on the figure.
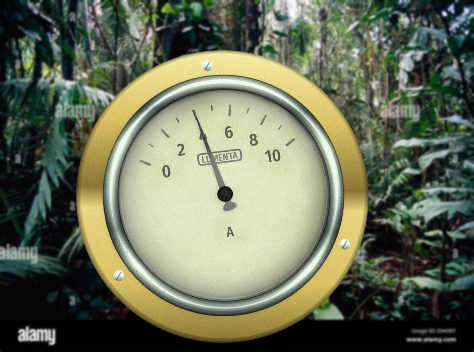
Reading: value=4 unit=A
